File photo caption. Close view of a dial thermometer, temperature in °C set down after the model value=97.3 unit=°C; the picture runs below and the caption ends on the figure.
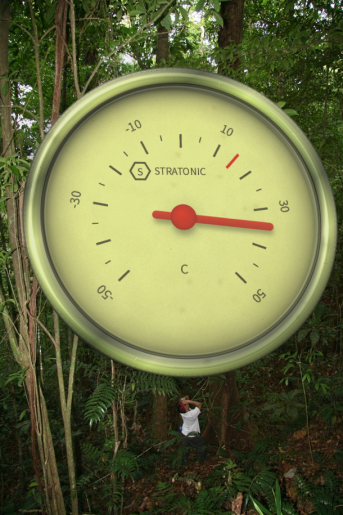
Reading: value=35 unit=°C
